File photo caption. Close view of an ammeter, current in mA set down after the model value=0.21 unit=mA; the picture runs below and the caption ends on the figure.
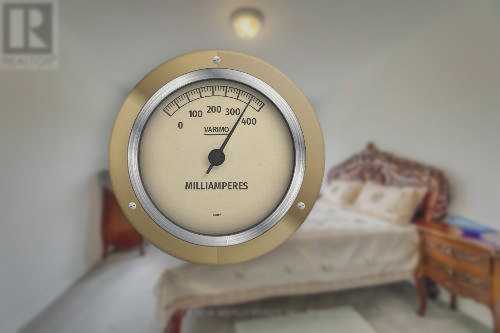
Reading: value=350 unit=mA
